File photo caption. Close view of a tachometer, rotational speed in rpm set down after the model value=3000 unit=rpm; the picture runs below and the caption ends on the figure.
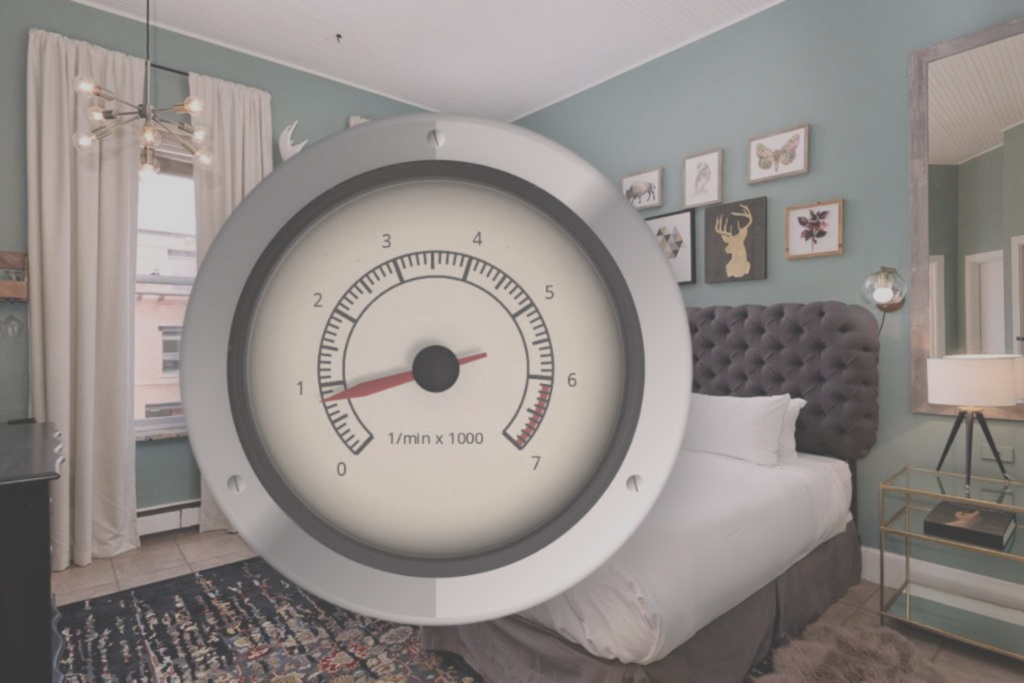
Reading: value=800 unit=rpm
